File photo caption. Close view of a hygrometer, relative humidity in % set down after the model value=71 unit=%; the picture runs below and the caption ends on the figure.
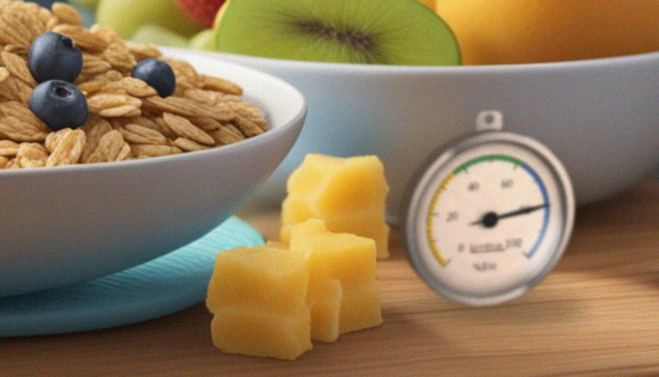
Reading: value=80 unit=%
